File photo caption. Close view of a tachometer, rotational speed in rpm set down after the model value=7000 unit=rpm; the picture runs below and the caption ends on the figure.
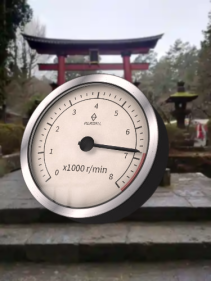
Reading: value=6800 unit=rpm
